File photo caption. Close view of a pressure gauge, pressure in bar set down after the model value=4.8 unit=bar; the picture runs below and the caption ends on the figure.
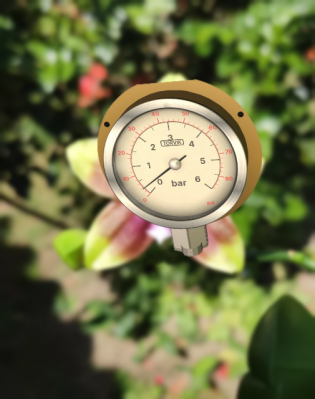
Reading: value=0.25 unit=bar
